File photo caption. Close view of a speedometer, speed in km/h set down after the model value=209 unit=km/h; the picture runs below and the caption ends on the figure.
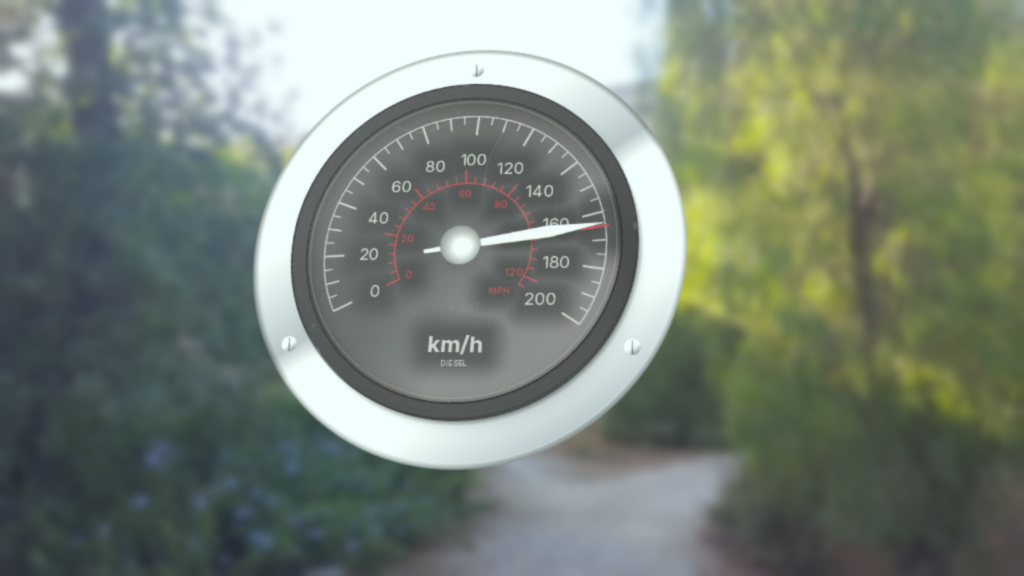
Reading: value=165 unit=km/h
